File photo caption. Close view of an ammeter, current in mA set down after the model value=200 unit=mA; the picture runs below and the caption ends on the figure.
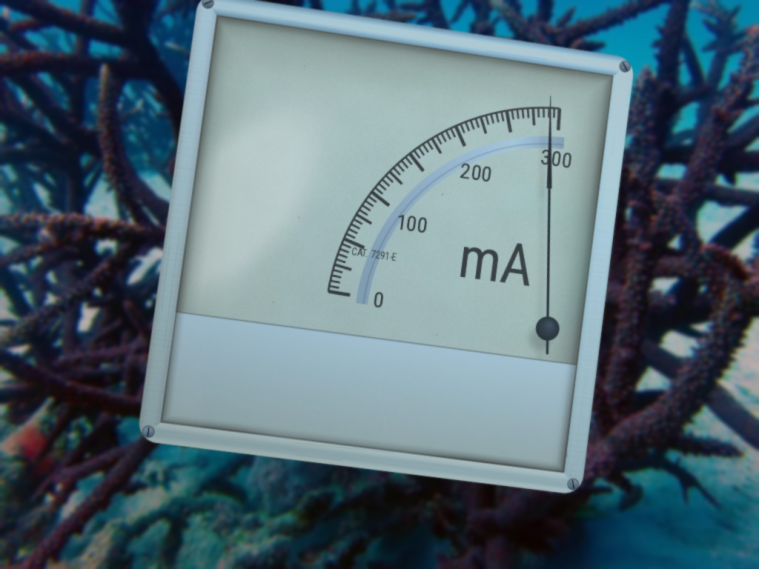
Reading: value=290 unit=mA
